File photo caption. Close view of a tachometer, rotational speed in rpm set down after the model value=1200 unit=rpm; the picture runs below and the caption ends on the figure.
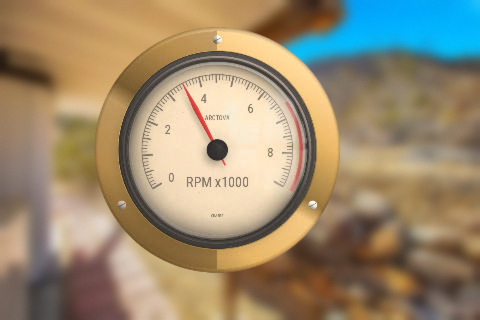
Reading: value=3500 unit=rpm
